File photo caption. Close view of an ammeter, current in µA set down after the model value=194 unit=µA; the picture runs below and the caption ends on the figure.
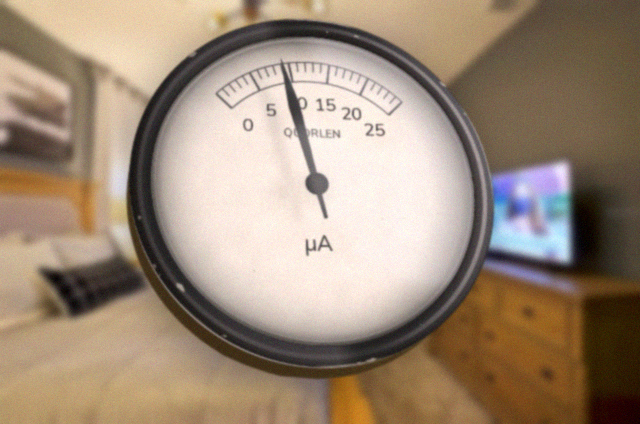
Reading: value=9 unit=µA
